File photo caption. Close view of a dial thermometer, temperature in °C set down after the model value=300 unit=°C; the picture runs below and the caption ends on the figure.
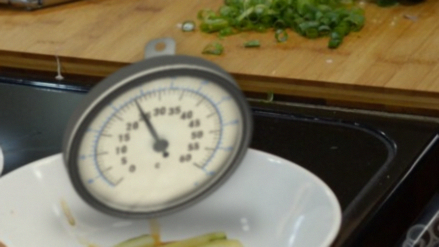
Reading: value=25 unit=°C
